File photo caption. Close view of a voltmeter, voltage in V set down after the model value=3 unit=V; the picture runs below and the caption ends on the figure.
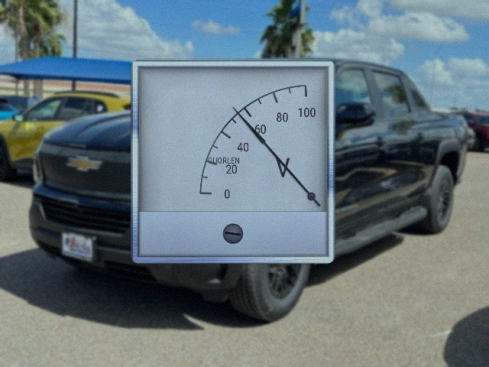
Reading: value=55 unit=V
